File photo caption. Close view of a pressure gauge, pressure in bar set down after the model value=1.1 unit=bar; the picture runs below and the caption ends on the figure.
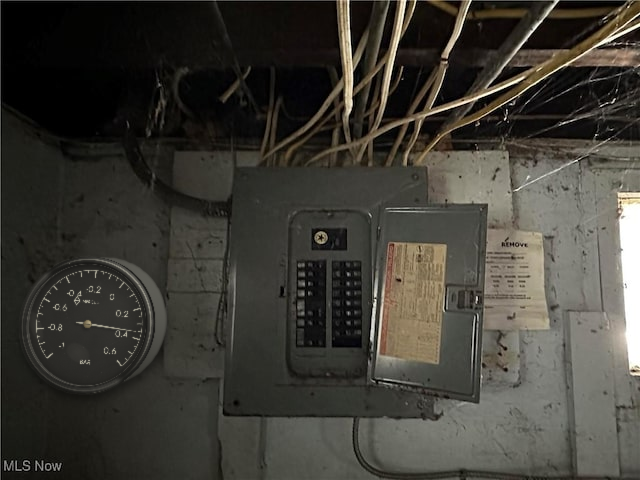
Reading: value=0.35 unit=bar
